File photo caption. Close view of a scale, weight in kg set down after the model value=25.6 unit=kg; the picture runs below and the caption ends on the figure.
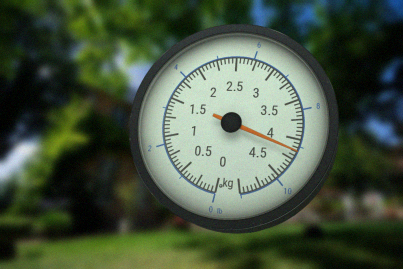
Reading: value=4.15 unit=kg
